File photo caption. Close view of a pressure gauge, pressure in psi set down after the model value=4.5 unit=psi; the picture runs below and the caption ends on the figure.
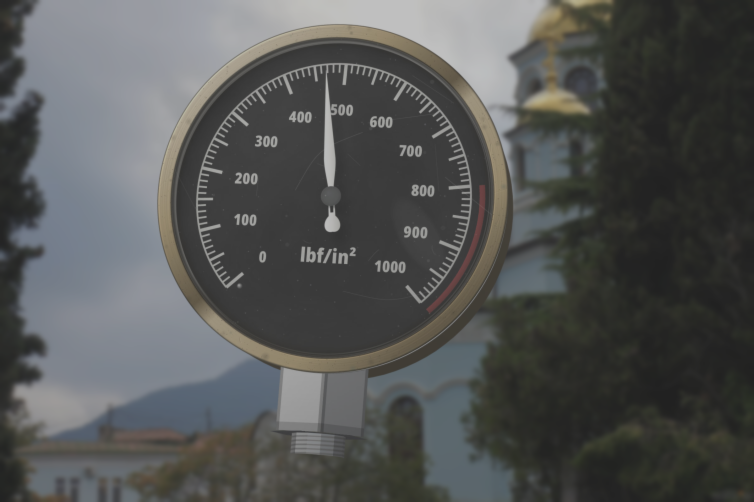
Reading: value=470 unit=psi
